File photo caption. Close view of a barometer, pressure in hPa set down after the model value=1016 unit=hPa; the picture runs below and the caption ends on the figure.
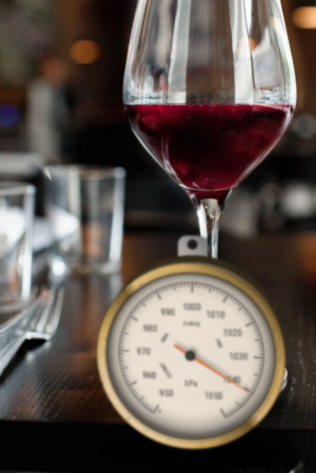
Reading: value=1040 unit=hPa
